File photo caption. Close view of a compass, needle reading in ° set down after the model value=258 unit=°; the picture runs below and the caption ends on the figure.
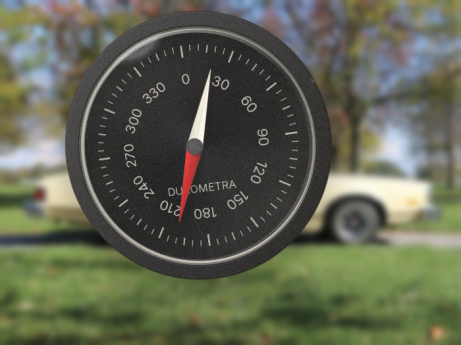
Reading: value=200 unit=°
